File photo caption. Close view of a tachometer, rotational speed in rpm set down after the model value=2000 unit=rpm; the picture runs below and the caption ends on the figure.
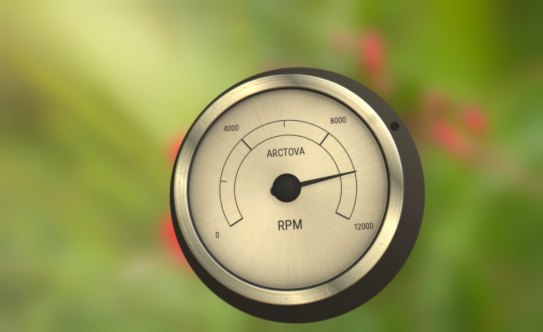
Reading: value=10000 unit=rpm
